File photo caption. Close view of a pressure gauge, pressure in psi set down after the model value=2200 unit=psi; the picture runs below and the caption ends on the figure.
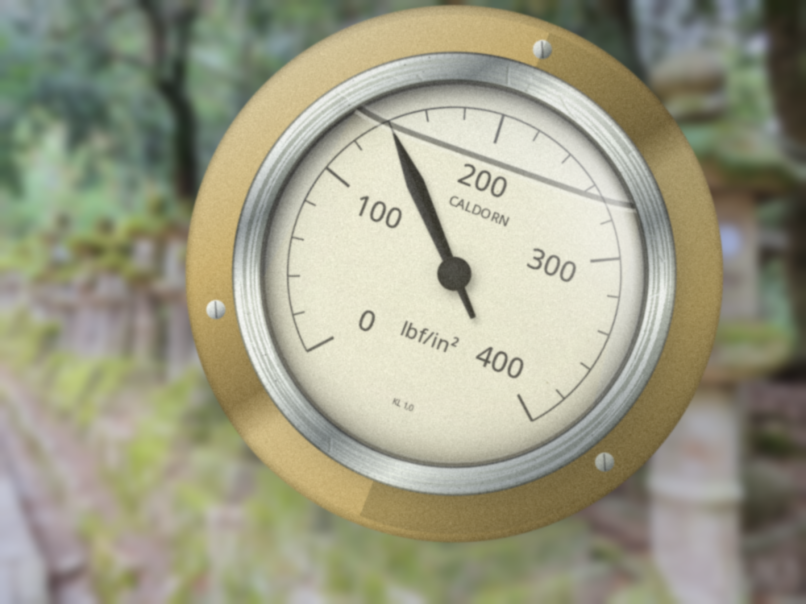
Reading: value=140 unit=psi
